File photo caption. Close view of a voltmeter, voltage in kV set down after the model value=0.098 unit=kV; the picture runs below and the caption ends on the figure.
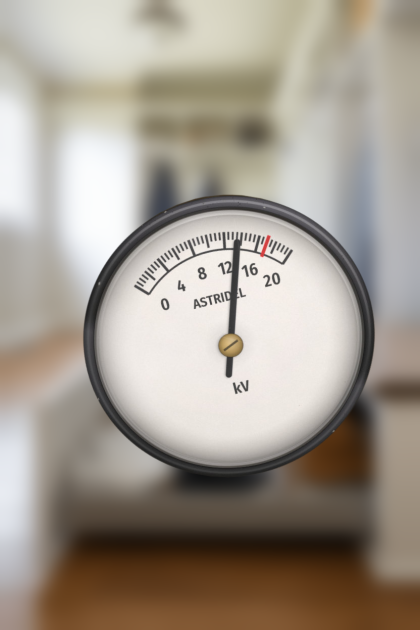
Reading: value=13.5 unit=kV
